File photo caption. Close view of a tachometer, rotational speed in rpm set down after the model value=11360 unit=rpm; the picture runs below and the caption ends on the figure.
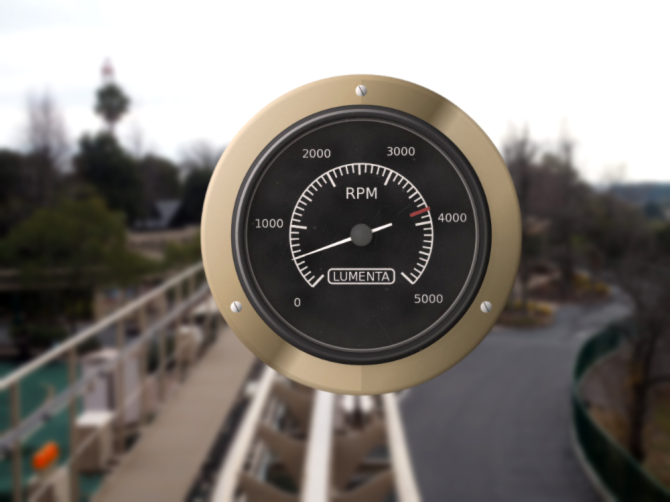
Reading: value=500 unit=rpm
